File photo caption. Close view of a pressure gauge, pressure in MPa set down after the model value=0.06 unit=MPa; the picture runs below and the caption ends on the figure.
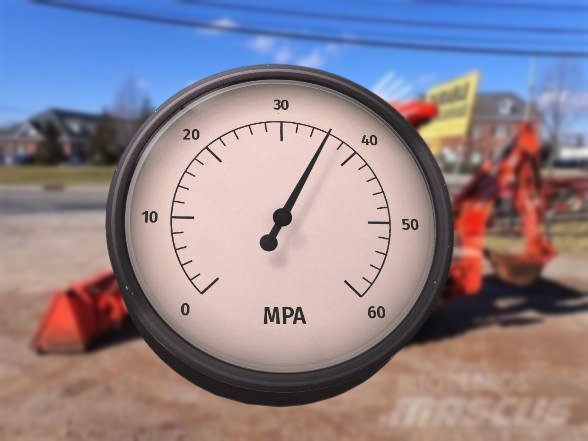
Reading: value=36 unit=MPa
